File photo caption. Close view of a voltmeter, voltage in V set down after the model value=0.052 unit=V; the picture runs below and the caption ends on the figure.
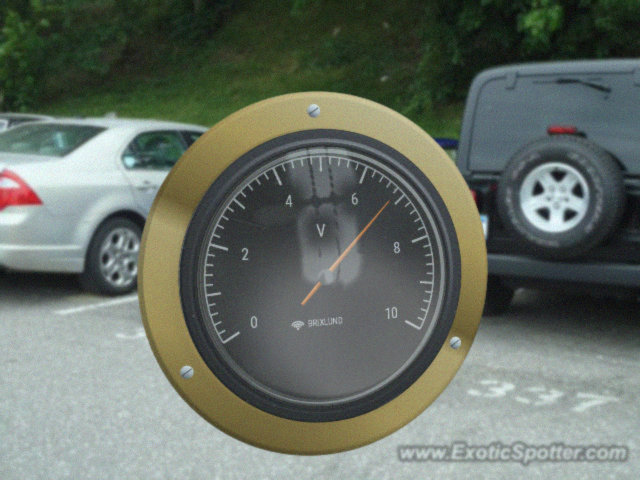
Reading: value=6.8 unit=V
